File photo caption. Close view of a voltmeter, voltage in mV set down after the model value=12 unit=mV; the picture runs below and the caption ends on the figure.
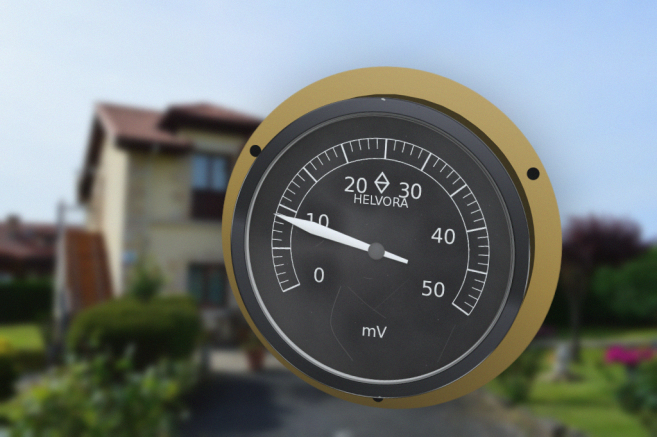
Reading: value=9 unit=mV
